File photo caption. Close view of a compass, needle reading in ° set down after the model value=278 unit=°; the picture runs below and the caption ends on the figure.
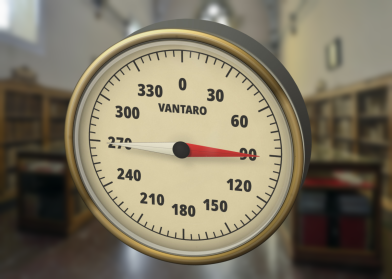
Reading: value=90 unit=°
